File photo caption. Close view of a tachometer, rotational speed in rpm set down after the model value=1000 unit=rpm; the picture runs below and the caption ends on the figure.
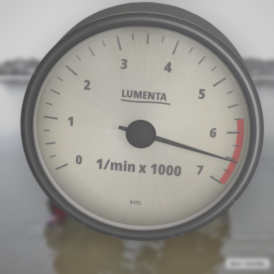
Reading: value=6500 unit=rpm
